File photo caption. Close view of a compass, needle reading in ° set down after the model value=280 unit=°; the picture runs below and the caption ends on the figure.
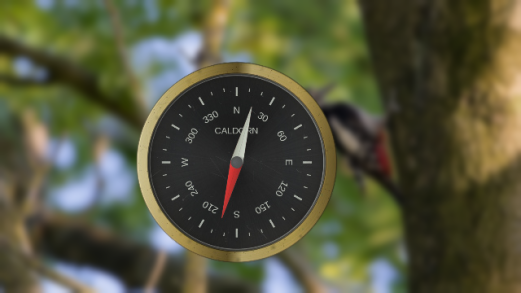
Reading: value=195 unit=°
